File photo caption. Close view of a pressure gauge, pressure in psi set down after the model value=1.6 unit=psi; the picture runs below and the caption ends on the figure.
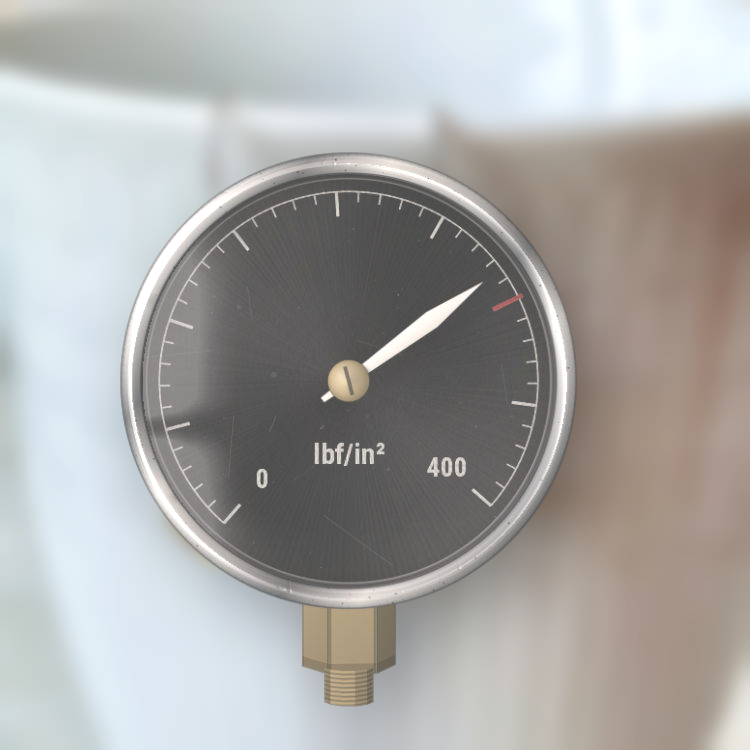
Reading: value=285 unit=psi
